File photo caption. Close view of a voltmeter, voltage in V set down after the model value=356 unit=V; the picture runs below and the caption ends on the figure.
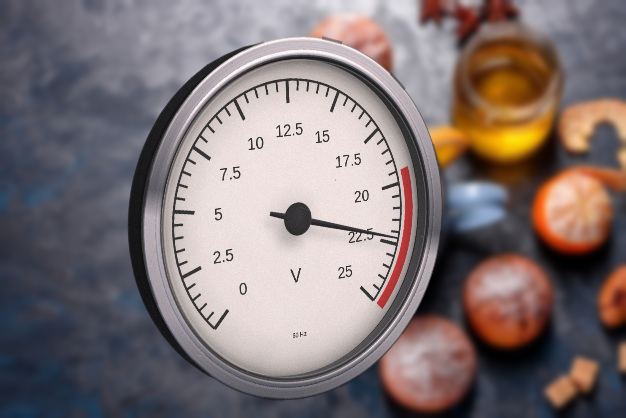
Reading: value=22.25 unit=V
